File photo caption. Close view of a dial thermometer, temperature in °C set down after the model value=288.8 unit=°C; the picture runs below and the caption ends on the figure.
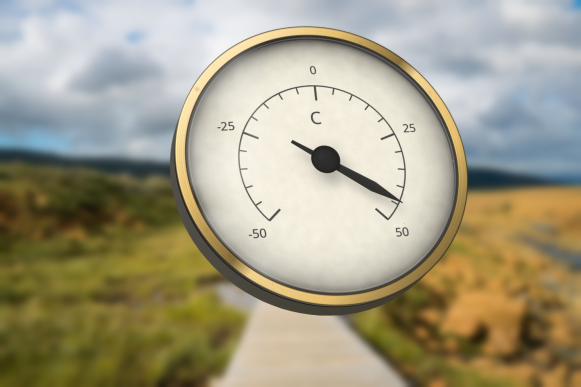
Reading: value=45 unit=°C
